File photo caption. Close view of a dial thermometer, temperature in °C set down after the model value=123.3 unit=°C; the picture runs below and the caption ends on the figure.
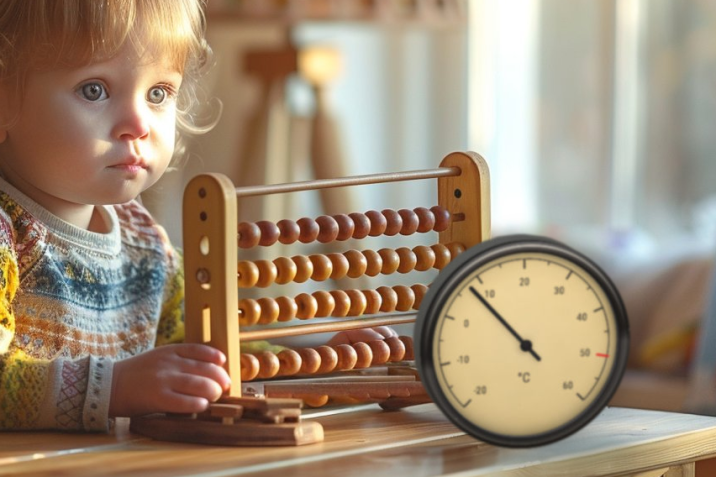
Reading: value=7.5 unit=°C
